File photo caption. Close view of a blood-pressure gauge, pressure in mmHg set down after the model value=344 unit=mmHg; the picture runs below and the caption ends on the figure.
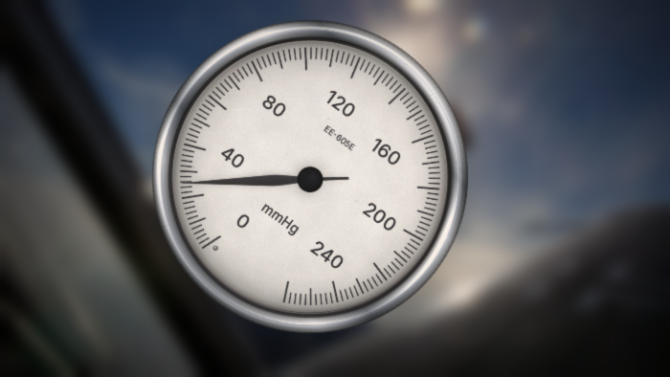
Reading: value=26 unit=mmHg
